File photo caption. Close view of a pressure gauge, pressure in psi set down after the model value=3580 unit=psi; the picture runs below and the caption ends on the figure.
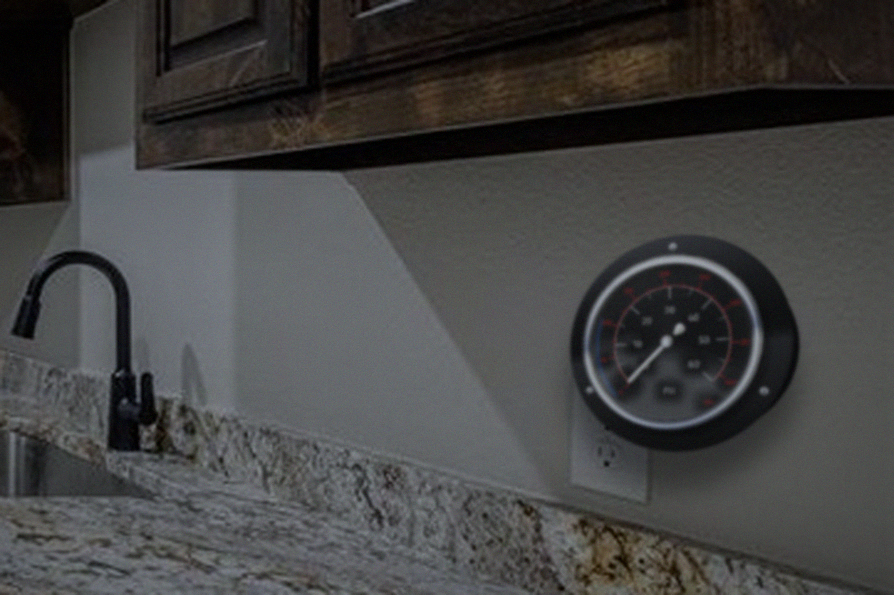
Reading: value=0 unit=psi
